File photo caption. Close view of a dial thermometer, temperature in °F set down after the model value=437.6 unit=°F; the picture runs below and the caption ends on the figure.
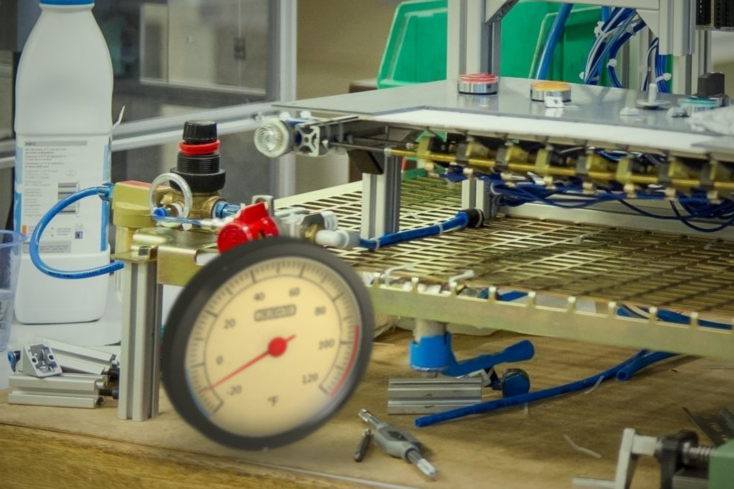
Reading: value=-10 unit=°F
